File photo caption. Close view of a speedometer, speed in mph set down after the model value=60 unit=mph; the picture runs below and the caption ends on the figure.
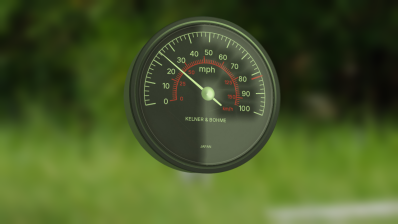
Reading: value=24 unit=mph
